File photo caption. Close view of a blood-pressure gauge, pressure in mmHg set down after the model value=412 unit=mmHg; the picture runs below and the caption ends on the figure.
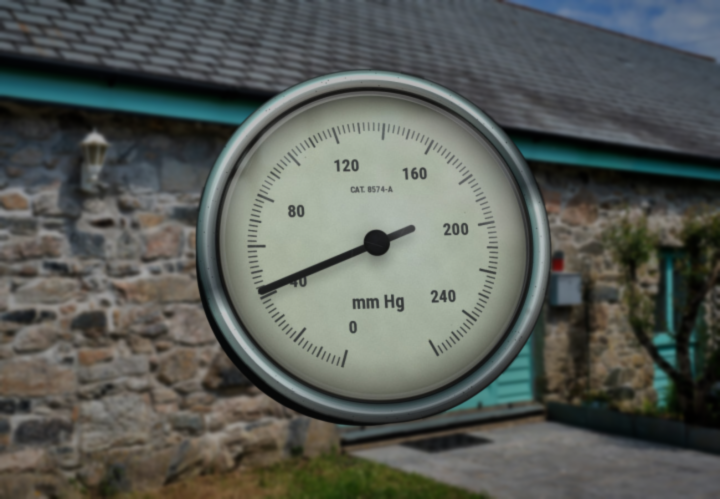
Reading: value=42 unit=mmHg
